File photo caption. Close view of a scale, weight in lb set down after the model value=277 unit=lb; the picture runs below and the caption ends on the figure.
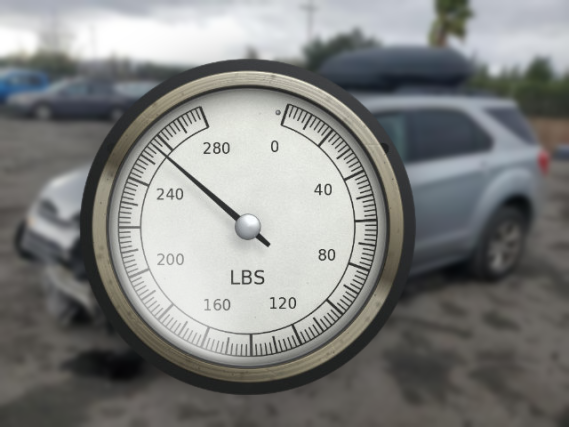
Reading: value=256 unit=lb
